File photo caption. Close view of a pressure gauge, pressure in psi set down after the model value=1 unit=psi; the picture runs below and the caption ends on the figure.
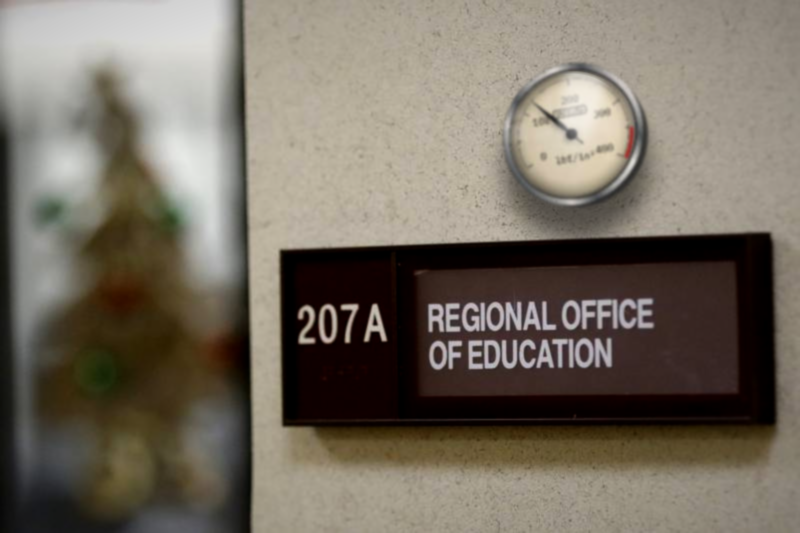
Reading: value=125 unit=psi
